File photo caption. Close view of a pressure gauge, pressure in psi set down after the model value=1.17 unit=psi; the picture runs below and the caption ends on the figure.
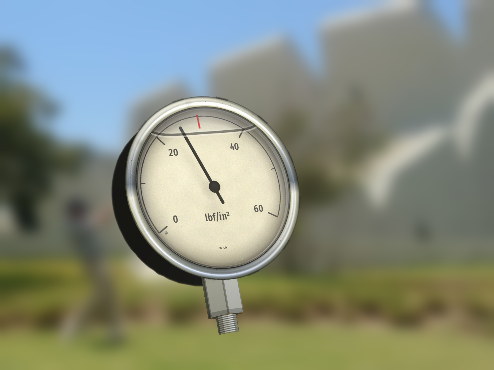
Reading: value=25 unit=psi
